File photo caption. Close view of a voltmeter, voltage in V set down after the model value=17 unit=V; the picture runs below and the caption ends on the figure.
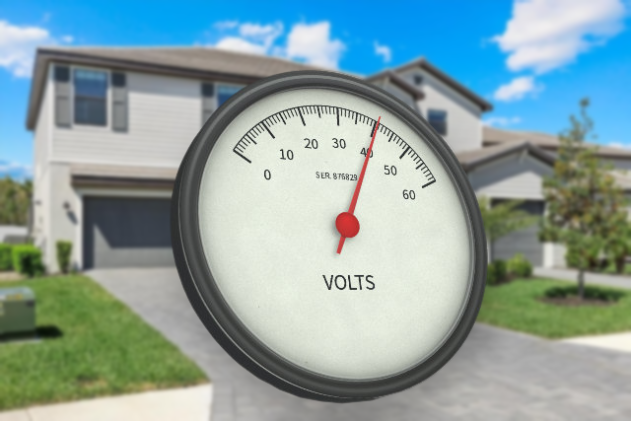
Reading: value=40 unit=V
